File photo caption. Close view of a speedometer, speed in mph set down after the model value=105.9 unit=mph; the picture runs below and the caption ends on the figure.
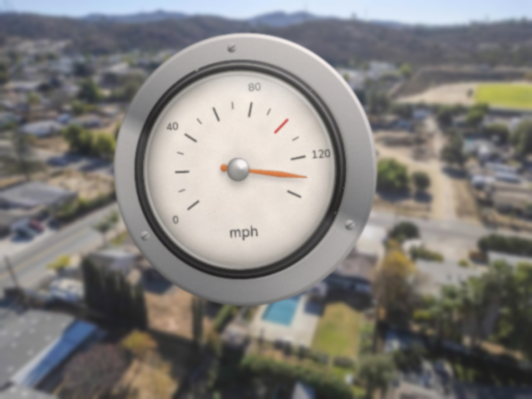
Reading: value=130 unit=mph
